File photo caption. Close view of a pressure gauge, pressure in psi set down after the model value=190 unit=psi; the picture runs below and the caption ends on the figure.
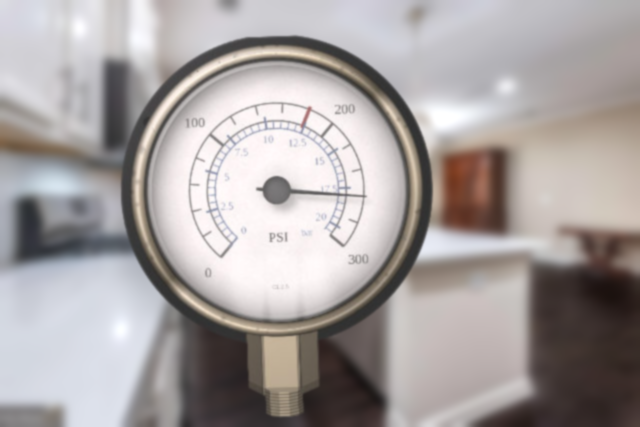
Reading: value=260 unit=psi
